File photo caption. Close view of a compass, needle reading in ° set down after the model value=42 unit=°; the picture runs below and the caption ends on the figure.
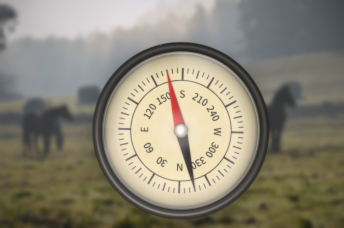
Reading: value=165 unit=°
